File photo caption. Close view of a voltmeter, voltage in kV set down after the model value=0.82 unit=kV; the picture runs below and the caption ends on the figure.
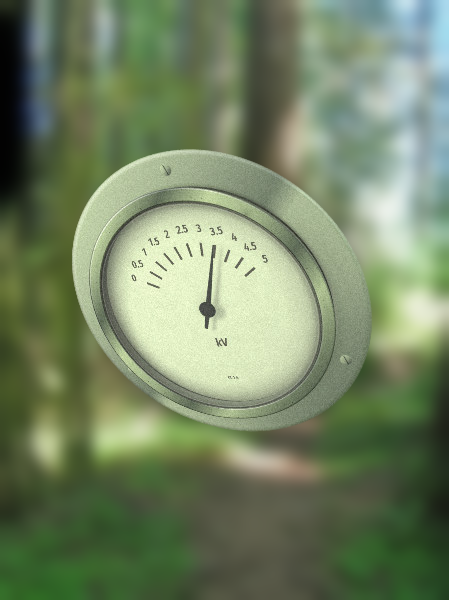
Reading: value=3.5 unit=kV
